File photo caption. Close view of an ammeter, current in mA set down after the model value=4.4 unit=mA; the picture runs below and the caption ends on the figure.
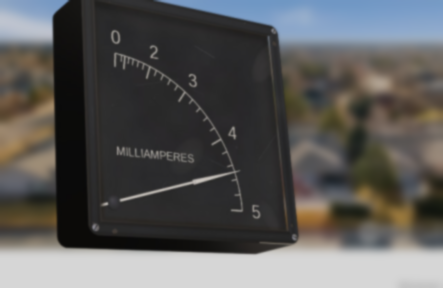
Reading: value=4.5 unit=mA
